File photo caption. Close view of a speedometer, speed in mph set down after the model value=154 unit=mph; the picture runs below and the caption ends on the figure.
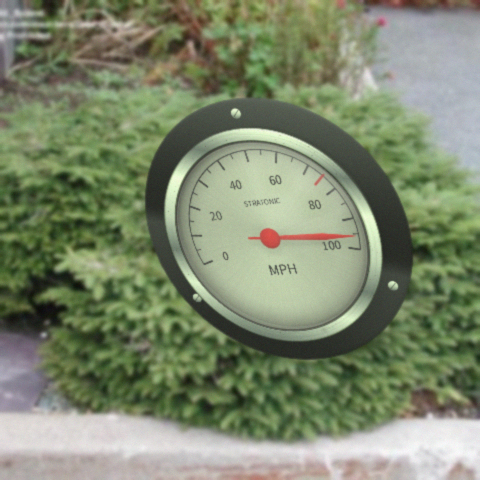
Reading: value=95 unit=mph
